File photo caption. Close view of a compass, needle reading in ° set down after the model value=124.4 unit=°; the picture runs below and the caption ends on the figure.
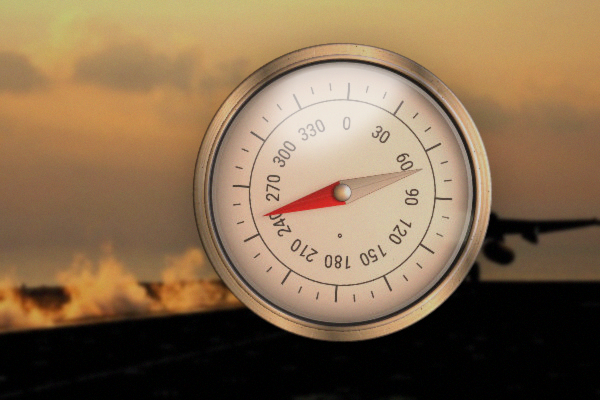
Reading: value=250 unit=°
